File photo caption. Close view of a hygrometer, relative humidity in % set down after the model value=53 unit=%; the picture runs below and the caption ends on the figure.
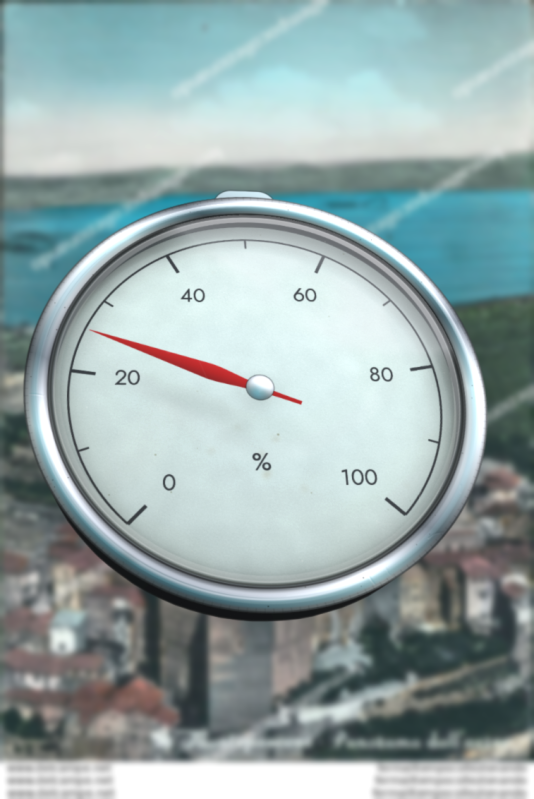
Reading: value=25 unit=%
